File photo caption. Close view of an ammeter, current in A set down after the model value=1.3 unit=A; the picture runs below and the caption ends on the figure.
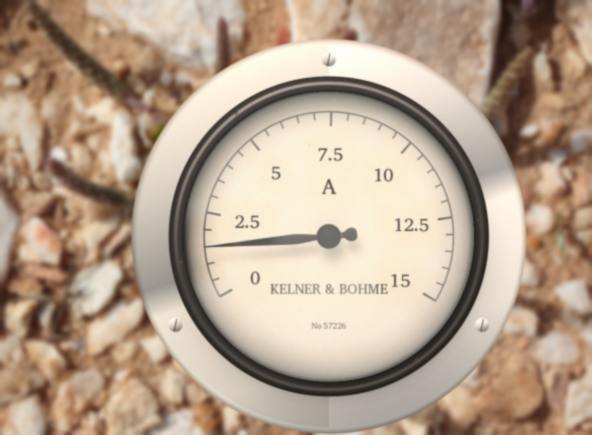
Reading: value=1.5 unit=A
